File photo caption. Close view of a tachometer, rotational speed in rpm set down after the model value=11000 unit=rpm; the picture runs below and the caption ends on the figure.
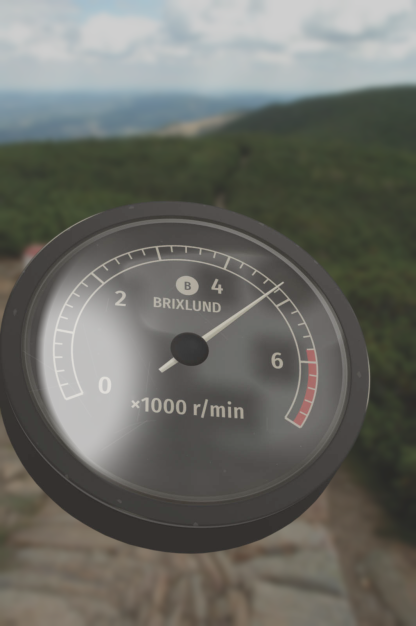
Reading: value=4800 unit=rpm
